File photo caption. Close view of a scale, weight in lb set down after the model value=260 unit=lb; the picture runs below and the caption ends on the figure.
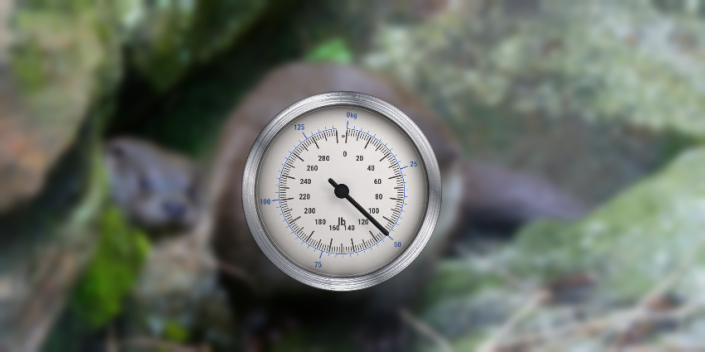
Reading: value=110 unit=lb
